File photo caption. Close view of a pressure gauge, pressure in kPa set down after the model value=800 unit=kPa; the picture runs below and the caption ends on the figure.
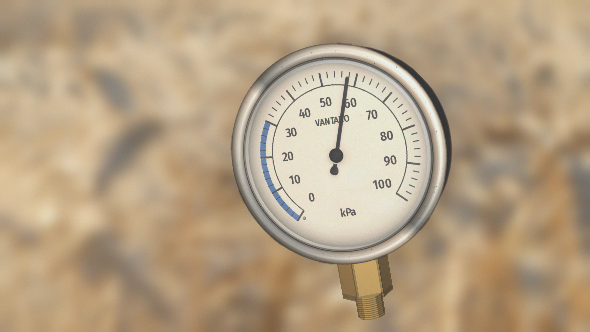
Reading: value=58 unit=kPa
